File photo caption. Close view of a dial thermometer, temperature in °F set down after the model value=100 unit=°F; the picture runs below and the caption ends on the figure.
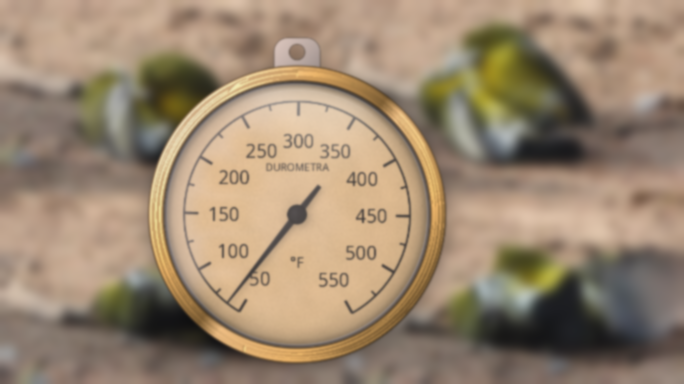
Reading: value=62.5 unit=°F
